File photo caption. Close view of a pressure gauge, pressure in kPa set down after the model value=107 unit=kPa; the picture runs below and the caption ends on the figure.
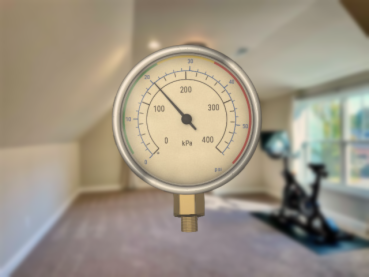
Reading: value=140 unit=kPa
